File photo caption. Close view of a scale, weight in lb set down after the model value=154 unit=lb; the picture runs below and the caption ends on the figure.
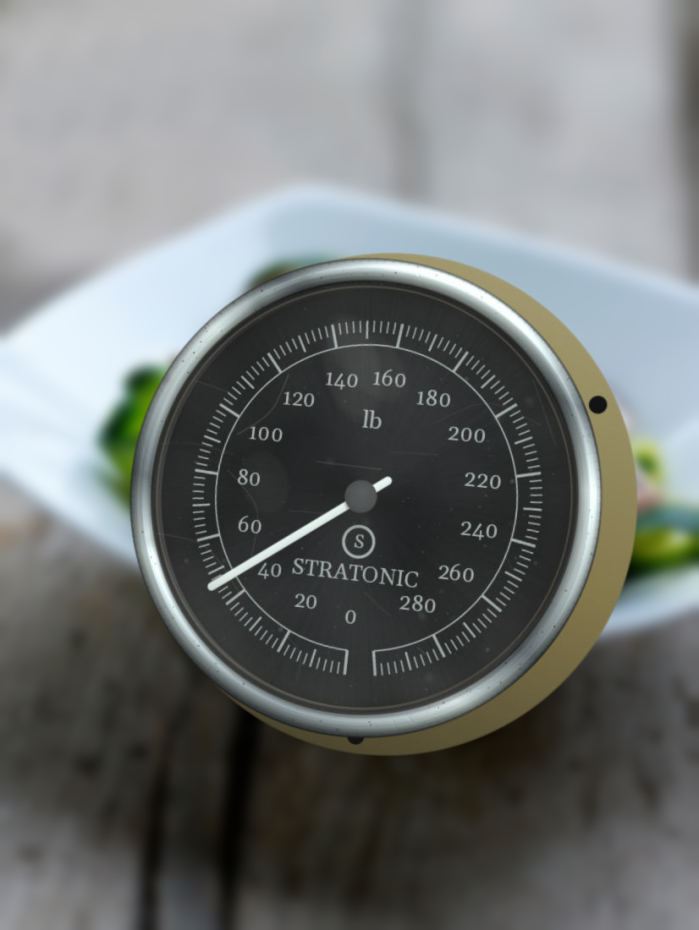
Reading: value=46 unit=lb
